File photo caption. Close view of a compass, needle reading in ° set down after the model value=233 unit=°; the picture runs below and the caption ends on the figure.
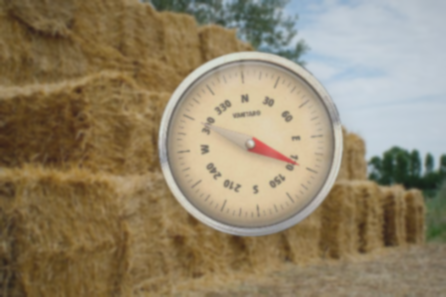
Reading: value=120 unit=°
